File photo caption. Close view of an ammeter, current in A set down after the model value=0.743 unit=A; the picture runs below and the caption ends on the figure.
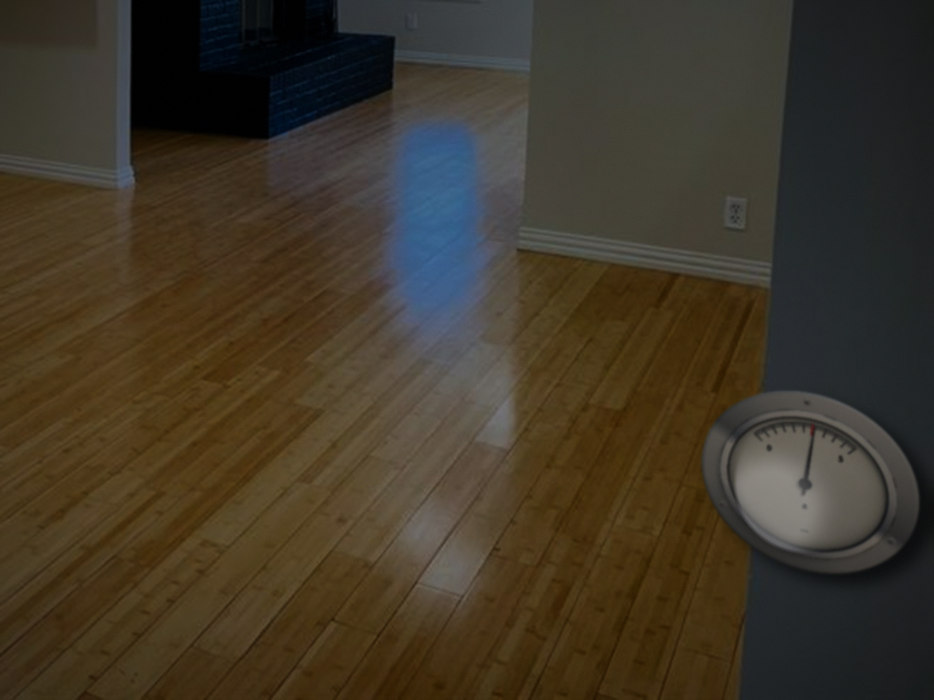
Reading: value=3 unit=A
